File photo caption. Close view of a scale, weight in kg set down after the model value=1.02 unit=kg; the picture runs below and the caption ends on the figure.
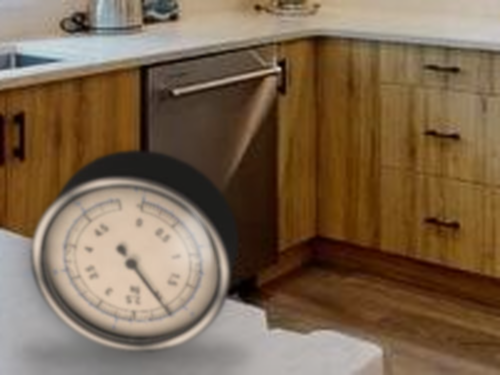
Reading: value=2 unit=kg
